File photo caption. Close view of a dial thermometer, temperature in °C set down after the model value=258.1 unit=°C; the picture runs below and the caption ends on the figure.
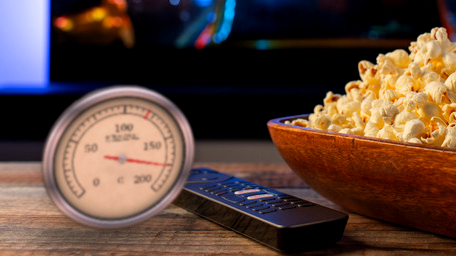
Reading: value=175 unit=°C
